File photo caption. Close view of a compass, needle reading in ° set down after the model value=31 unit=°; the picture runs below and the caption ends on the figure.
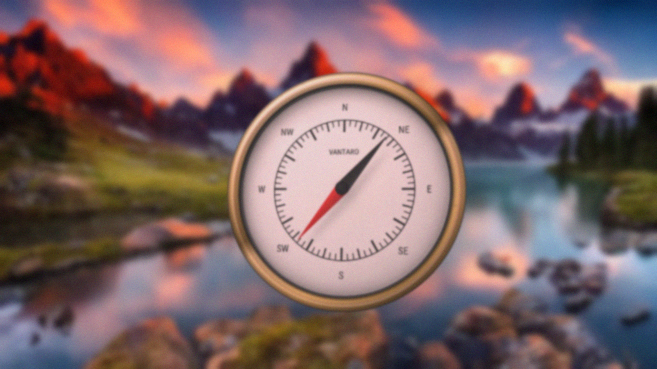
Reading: value=220 unit=°
